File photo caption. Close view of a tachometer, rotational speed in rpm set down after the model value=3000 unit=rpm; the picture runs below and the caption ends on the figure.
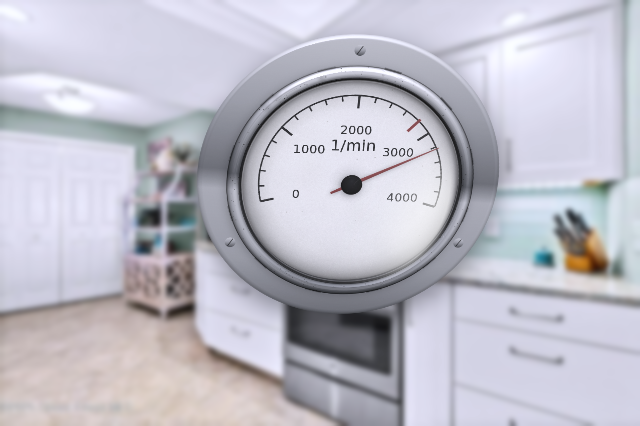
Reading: value=3200 unit=rpm
